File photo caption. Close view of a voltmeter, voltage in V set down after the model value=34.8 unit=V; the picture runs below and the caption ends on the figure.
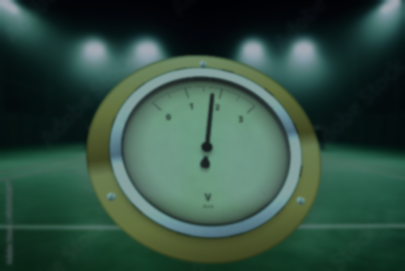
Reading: value=1.75 unit=V
